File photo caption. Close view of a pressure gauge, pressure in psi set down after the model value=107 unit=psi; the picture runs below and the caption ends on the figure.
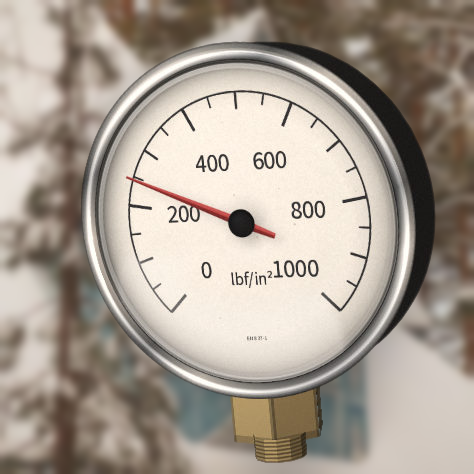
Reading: value=250 unit=psi
